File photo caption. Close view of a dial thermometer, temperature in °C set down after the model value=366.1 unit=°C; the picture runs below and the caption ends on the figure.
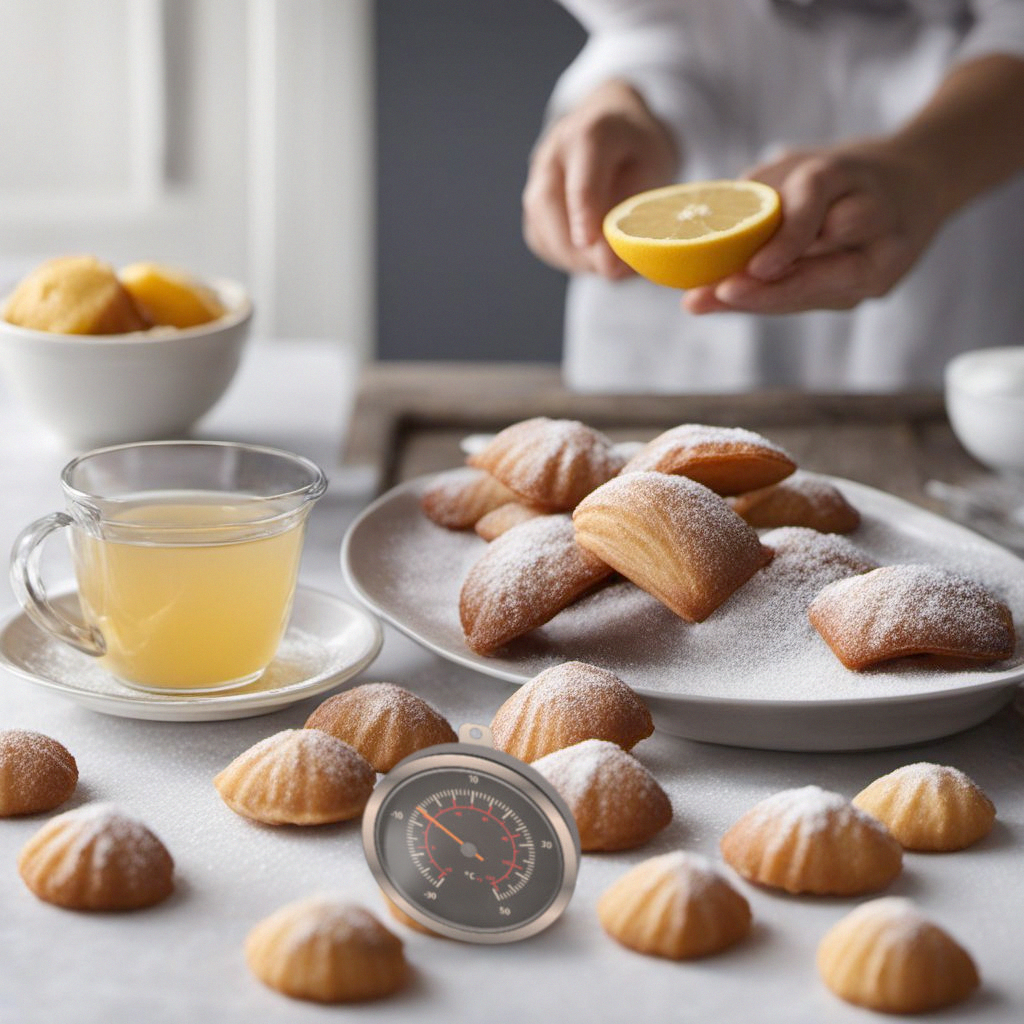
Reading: value=-5 unit=°C
